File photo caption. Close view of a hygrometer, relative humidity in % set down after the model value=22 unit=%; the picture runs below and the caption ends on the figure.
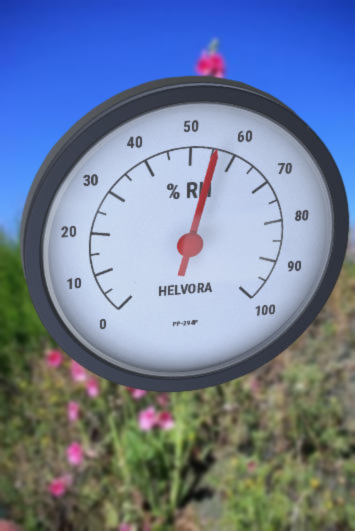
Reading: value=55 unit=%
